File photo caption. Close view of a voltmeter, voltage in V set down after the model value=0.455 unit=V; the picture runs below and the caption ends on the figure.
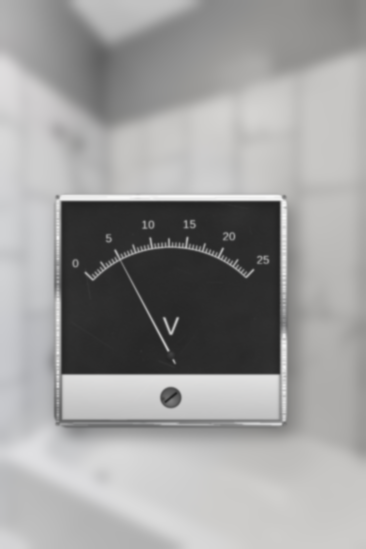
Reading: value=5 unit=V
